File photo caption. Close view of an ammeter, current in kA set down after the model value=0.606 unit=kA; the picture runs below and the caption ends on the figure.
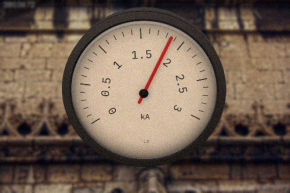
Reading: value=1.85 unit=kA
